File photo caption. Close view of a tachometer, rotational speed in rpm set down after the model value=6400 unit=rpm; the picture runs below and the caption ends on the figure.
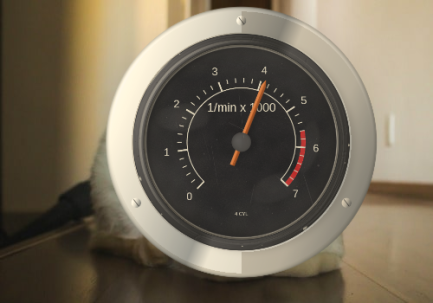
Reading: value=4100 unit=rpm
